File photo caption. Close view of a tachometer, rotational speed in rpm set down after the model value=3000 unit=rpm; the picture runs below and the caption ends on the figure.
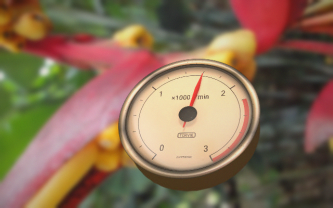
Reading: value=1600 unit=rpm
